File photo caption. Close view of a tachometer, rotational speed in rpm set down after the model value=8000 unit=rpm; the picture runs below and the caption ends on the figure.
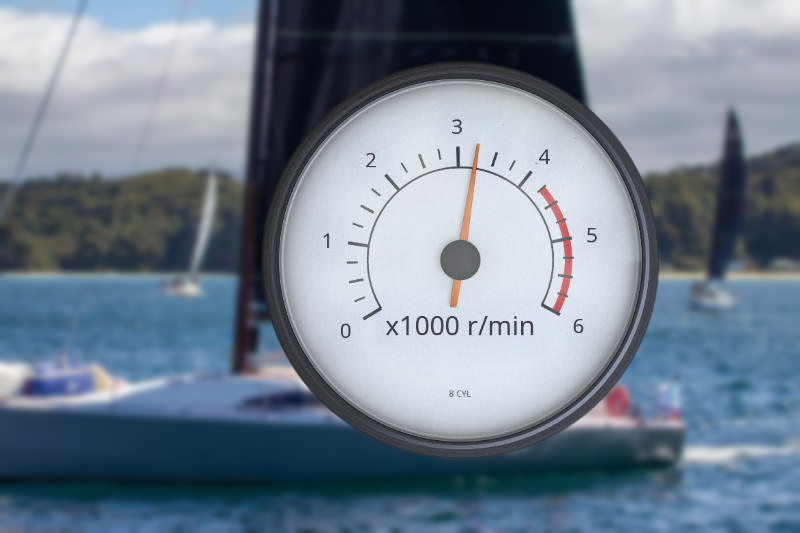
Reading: value=3250 unit=rpm
